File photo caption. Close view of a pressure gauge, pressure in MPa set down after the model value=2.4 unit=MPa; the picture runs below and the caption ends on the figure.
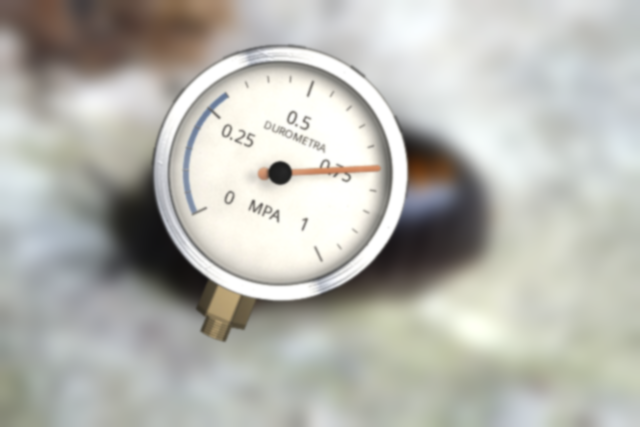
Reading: value=0.75 unit=MPa
